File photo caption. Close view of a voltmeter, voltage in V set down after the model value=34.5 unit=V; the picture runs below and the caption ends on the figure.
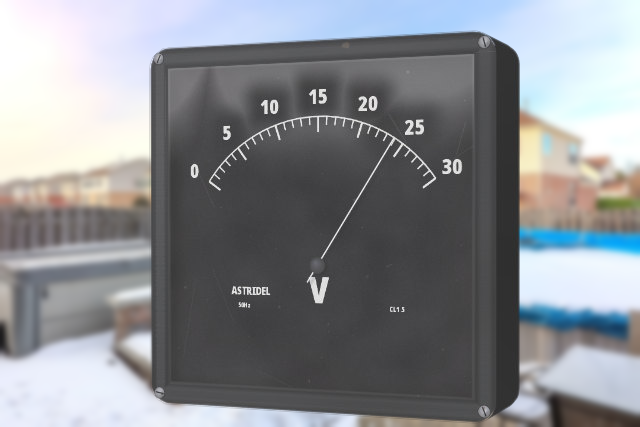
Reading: value=24 unit=V
